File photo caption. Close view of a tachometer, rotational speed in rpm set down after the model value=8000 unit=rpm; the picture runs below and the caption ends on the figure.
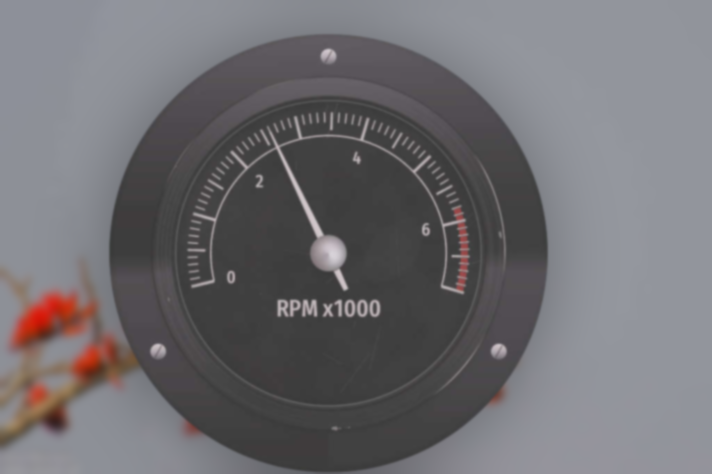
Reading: value=2600 unit=rpm
